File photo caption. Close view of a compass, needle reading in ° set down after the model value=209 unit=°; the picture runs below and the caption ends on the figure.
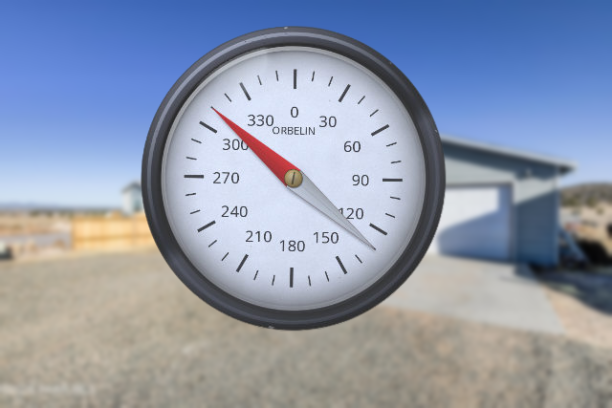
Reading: value=310 unit=°
